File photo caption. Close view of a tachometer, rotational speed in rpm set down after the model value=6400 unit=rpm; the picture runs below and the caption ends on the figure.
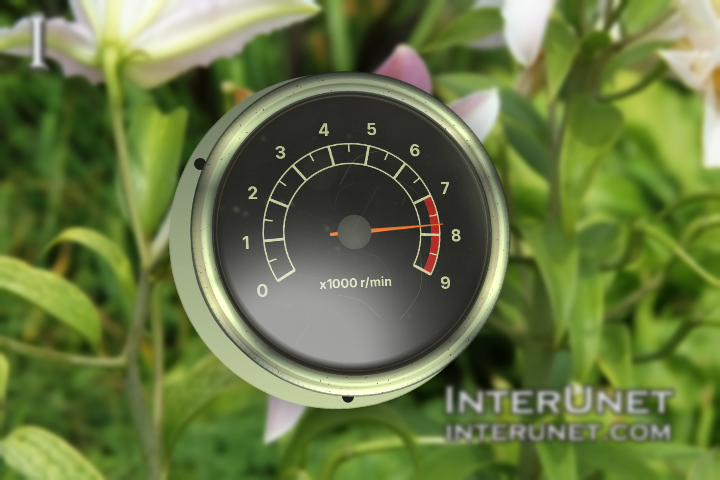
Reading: value=7750 unit=rpm
